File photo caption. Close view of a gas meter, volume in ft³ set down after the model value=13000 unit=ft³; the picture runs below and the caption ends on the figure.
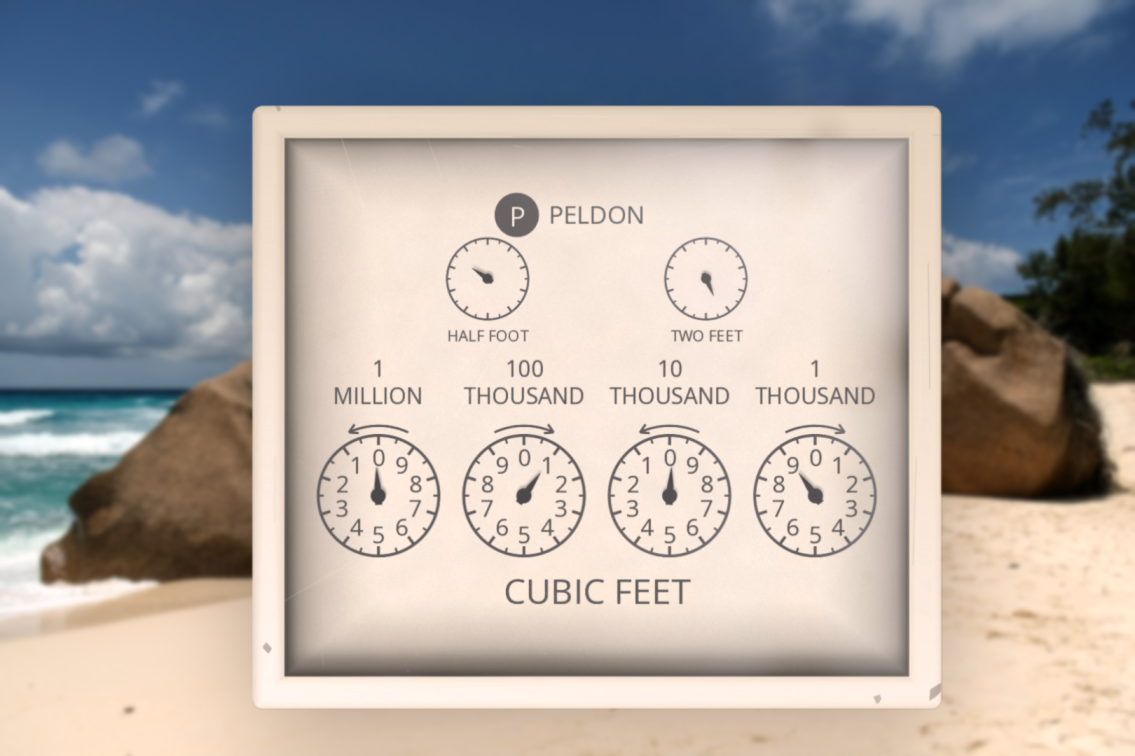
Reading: value=9900 unit=ft³
